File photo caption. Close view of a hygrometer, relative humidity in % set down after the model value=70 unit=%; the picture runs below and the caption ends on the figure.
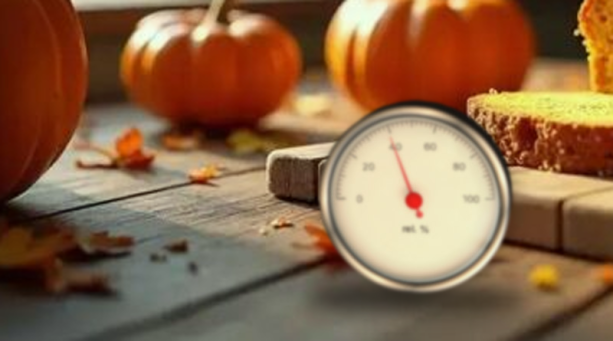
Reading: value=40 unit=%
